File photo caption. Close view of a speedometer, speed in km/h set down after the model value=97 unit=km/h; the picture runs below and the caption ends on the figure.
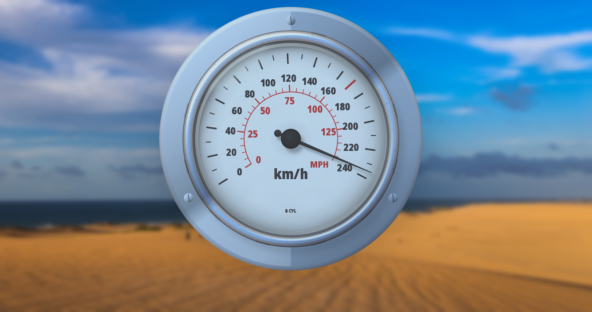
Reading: value=235 unit=km/h
